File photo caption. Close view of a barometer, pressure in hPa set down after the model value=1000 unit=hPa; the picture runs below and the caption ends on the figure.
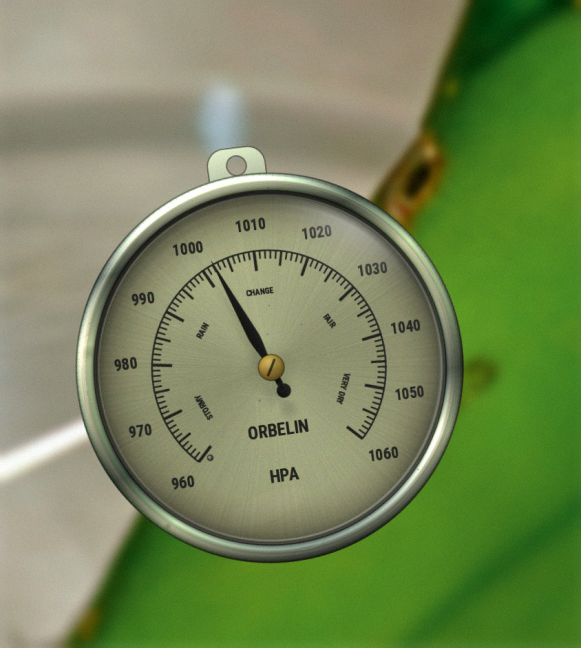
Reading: value=1002 unit=hPa
